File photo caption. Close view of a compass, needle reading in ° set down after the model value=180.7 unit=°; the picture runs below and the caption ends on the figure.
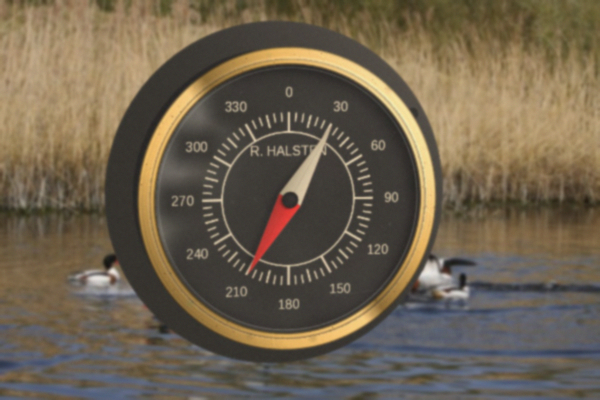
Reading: value=210 unit=°
